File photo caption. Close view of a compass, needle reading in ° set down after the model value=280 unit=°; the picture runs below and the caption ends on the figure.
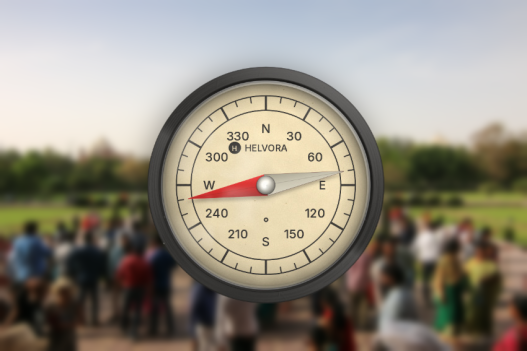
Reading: value=260 unit=°
